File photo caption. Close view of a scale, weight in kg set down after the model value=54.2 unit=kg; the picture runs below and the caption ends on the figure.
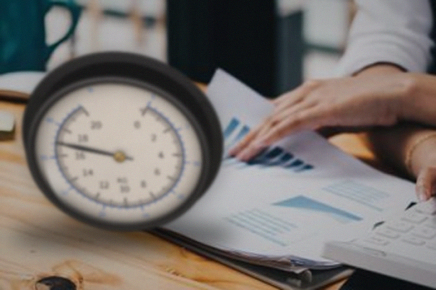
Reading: value=17 unit=kg
